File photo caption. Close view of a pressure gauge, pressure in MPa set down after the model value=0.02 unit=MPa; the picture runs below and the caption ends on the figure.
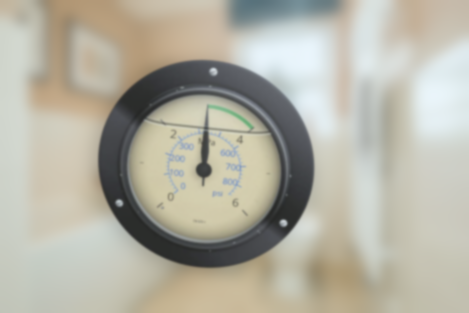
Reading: value=3 unit=MPa
